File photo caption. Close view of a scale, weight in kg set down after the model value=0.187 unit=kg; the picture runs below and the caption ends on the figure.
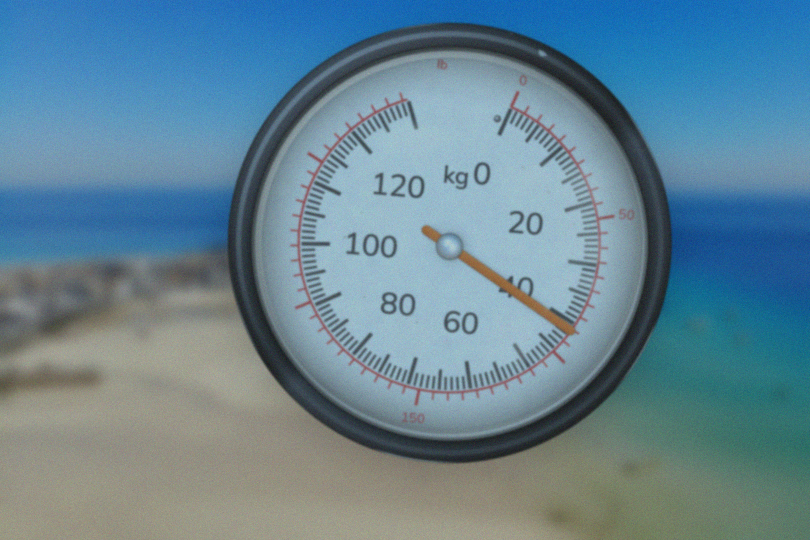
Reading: value=41 unit=kg
